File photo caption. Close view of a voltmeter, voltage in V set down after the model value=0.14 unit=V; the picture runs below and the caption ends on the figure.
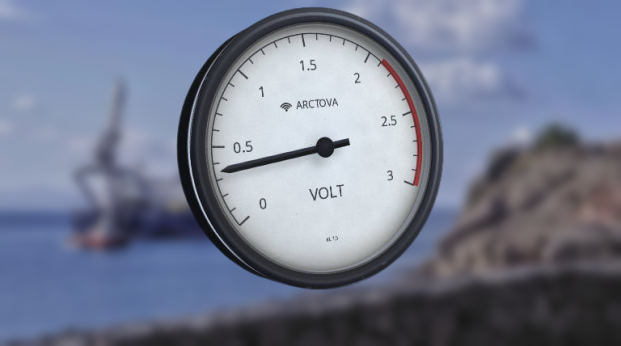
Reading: value=0.35 unit=V
